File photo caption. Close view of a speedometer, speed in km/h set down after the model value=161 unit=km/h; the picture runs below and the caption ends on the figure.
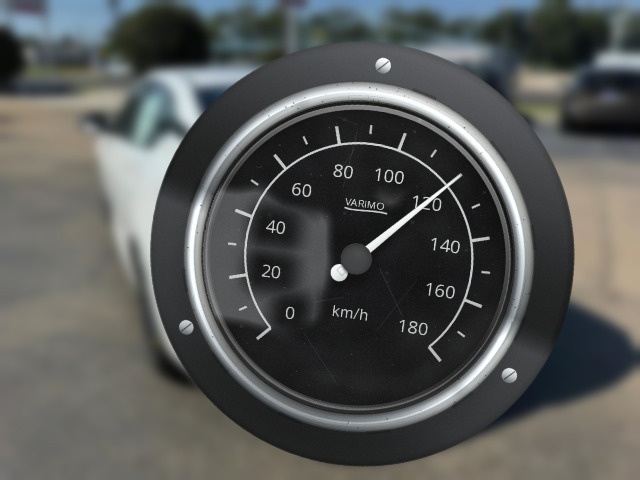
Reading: value=120 unit=km/h
